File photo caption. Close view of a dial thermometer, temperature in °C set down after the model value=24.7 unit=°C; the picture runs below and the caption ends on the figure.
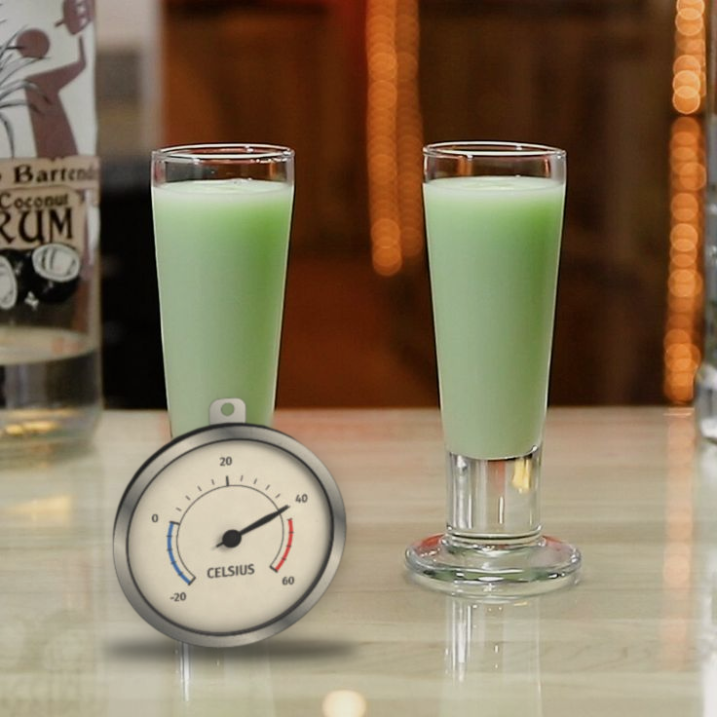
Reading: value=40 unit=°C
